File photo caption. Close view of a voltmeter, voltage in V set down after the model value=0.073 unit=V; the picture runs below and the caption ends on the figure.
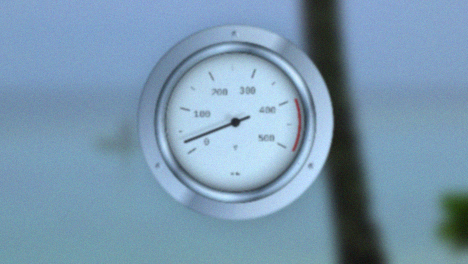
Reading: value=25 unit=V
